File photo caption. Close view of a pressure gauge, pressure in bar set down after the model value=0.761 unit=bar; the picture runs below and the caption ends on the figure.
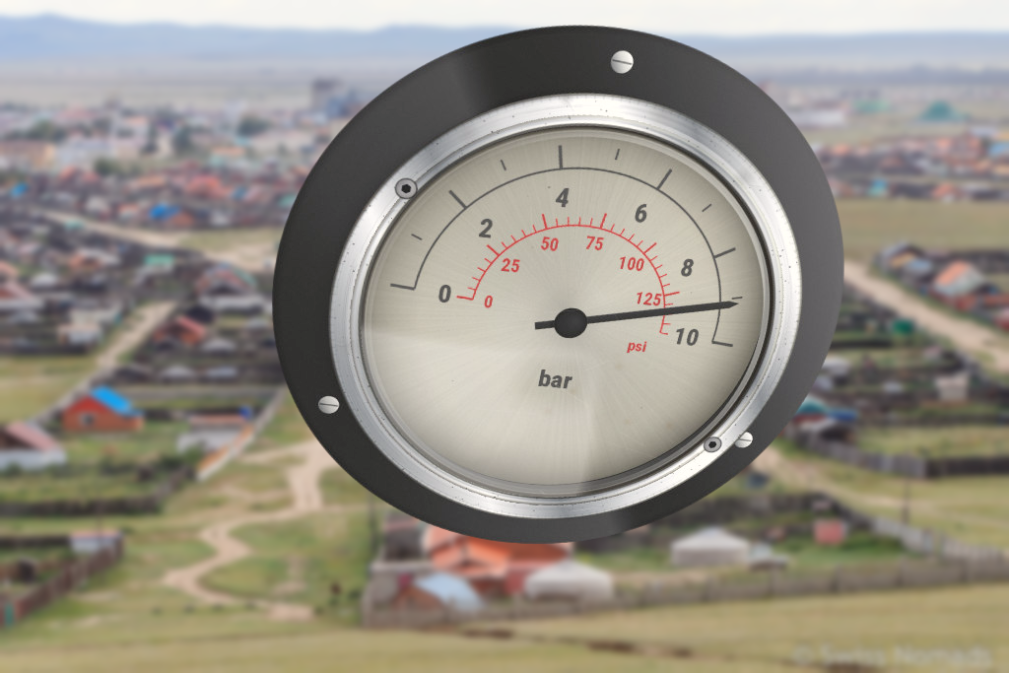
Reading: value=9 unit=bar
